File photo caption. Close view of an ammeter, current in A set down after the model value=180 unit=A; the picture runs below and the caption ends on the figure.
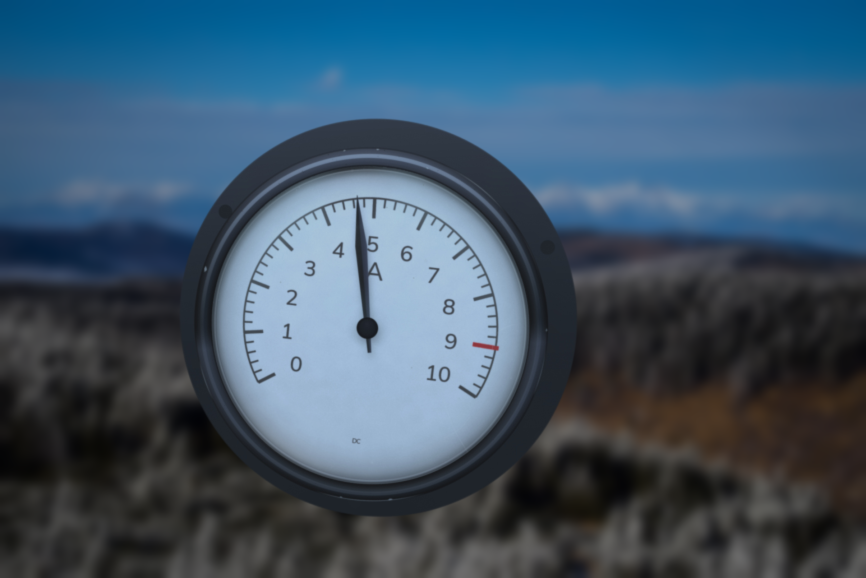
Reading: value=4.7 unit=A
